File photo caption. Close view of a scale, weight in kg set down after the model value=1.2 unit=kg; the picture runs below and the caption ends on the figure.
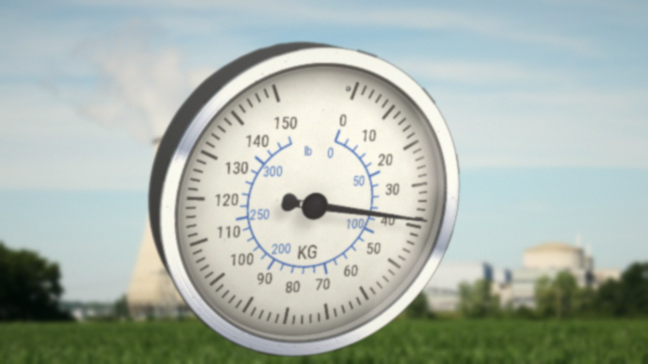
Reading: value=38 unit=kg
